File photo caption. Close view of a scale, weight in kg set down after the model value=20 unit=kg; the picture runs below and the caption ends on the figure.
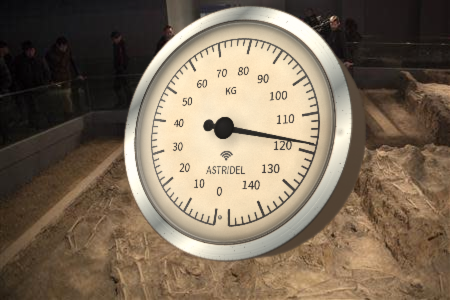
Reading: value=118 unit=kg
